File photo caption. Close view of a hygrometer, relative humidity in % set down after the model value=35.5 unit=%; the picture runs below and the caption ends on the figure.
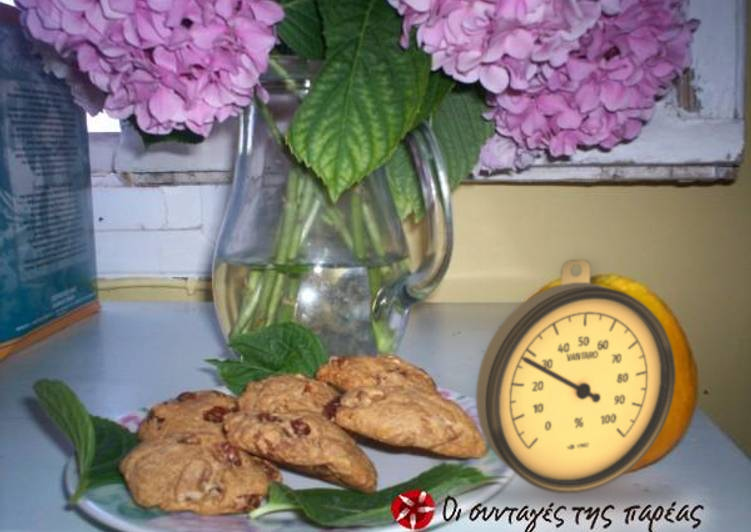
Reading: value=27.5 unit=%
